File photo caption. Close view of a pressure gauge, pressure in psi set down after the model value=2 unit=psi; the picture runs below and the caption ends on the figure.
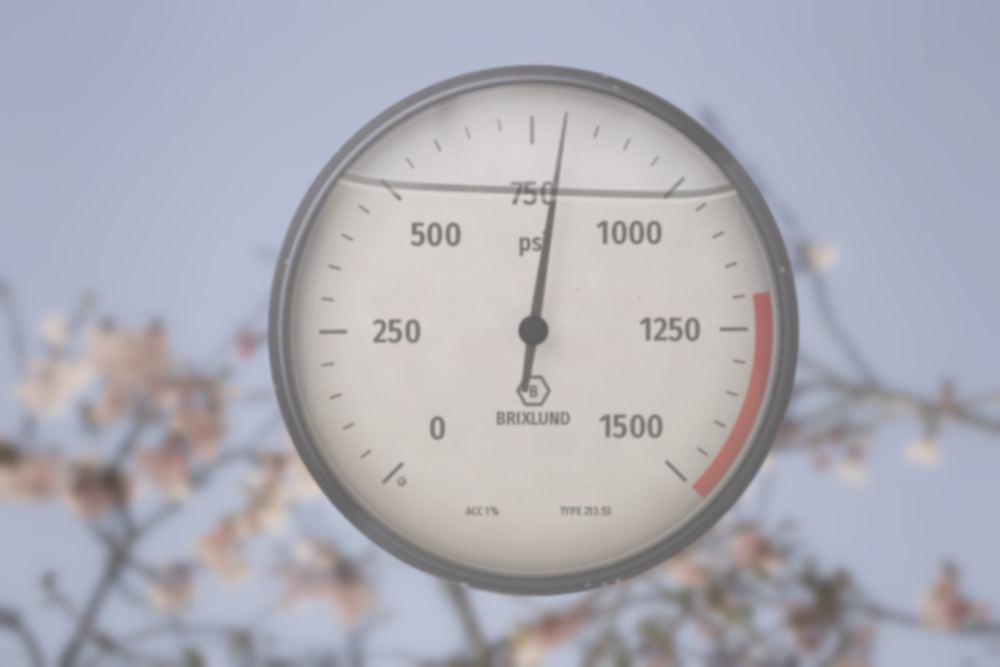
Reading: value=800 unit=psi
